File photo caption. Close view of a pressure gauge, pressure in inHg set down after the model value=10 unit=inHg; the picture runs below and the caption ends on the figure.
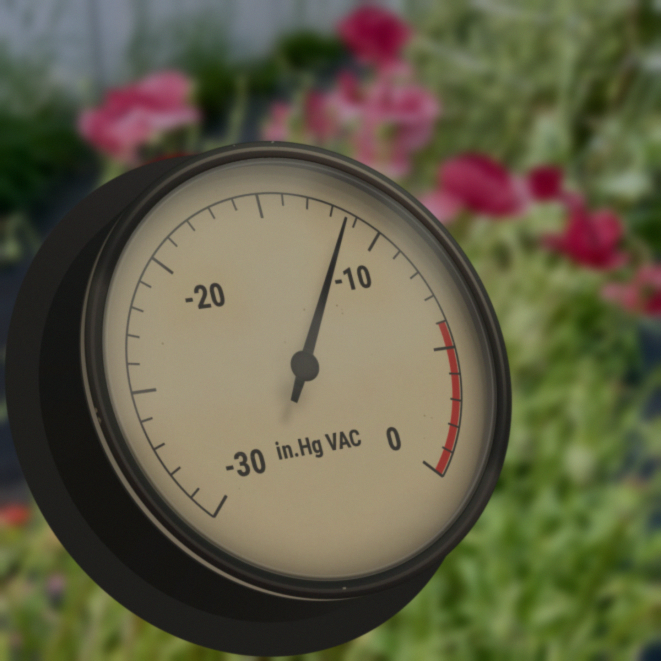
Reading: value=-11.5 unit=inHg
